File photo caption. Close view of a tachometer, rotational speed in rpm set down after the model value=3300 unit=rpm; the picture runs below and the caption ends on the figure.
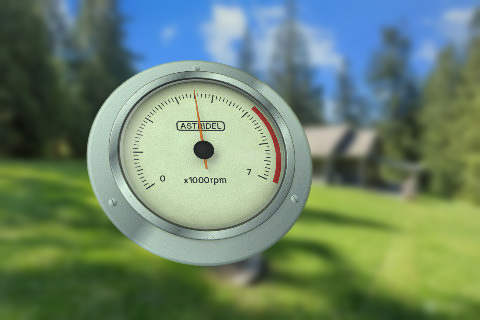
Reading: value=3500 unit=rpm
